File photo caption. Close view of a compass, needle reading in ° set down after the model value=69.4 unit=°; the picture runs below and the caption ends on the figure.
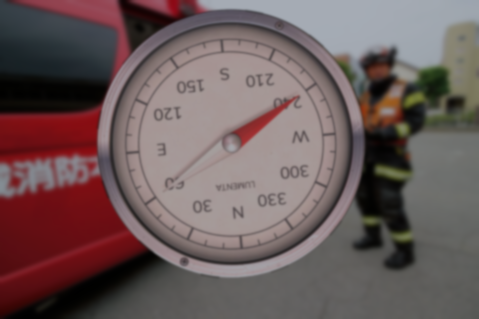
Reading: value=240 unit=°
